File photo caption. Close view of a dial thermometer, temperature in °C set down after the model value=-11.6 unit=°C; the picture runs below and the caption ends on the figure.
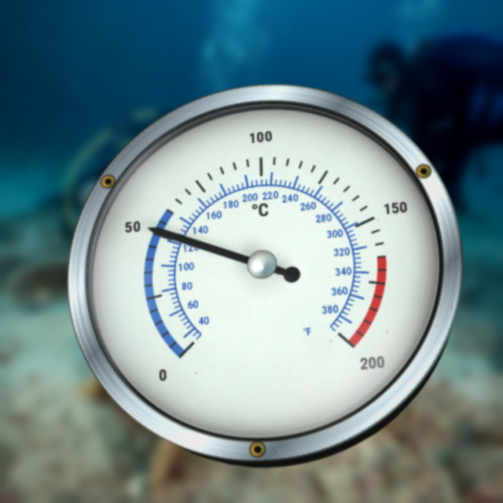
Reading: value=50 unit=°C
